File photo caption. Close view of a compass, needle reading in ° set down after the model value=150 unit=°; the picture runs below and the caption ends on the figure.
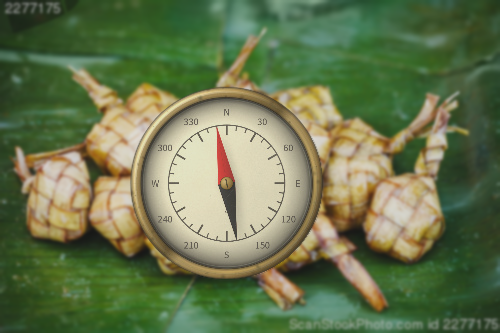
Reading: value=350 unit=°
